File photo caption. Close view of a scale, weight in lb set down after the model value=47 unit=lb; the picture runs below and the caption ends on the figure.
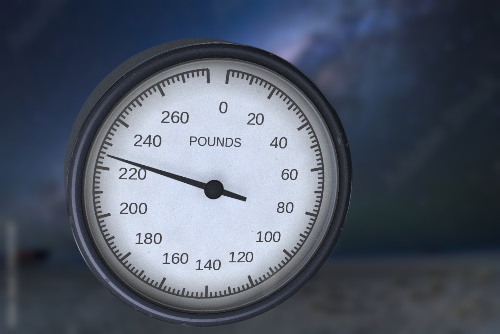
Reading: value=226 unit=lb
